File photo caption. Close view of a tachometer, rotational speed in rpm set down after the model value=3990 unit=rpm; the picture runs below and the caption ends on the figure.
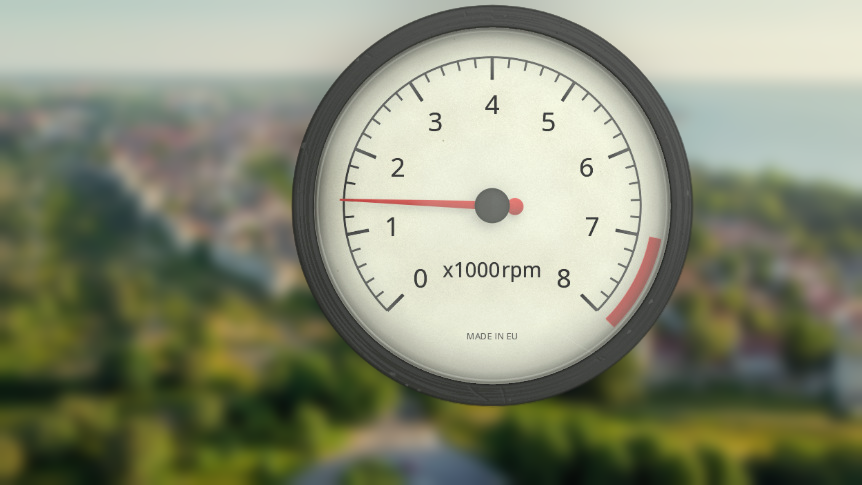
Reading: value=1400 unit=rpm
